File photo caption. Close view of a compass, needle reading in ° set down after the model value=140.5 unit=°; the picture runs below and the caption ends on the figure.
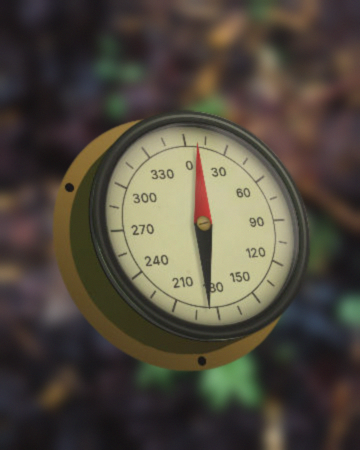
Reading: value=7.5 unit=°
